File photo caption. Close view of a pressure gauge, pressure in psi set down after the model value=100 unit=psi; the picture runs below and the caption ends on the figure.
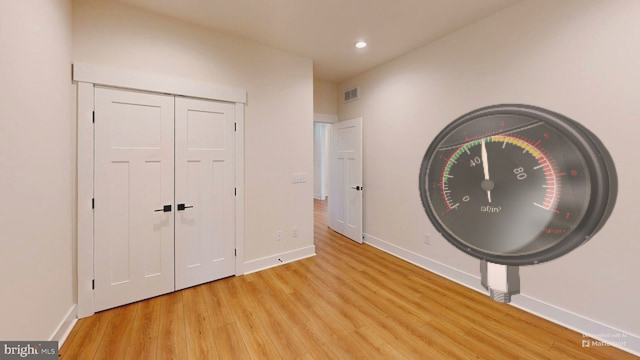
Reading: value=50 unit=psi
